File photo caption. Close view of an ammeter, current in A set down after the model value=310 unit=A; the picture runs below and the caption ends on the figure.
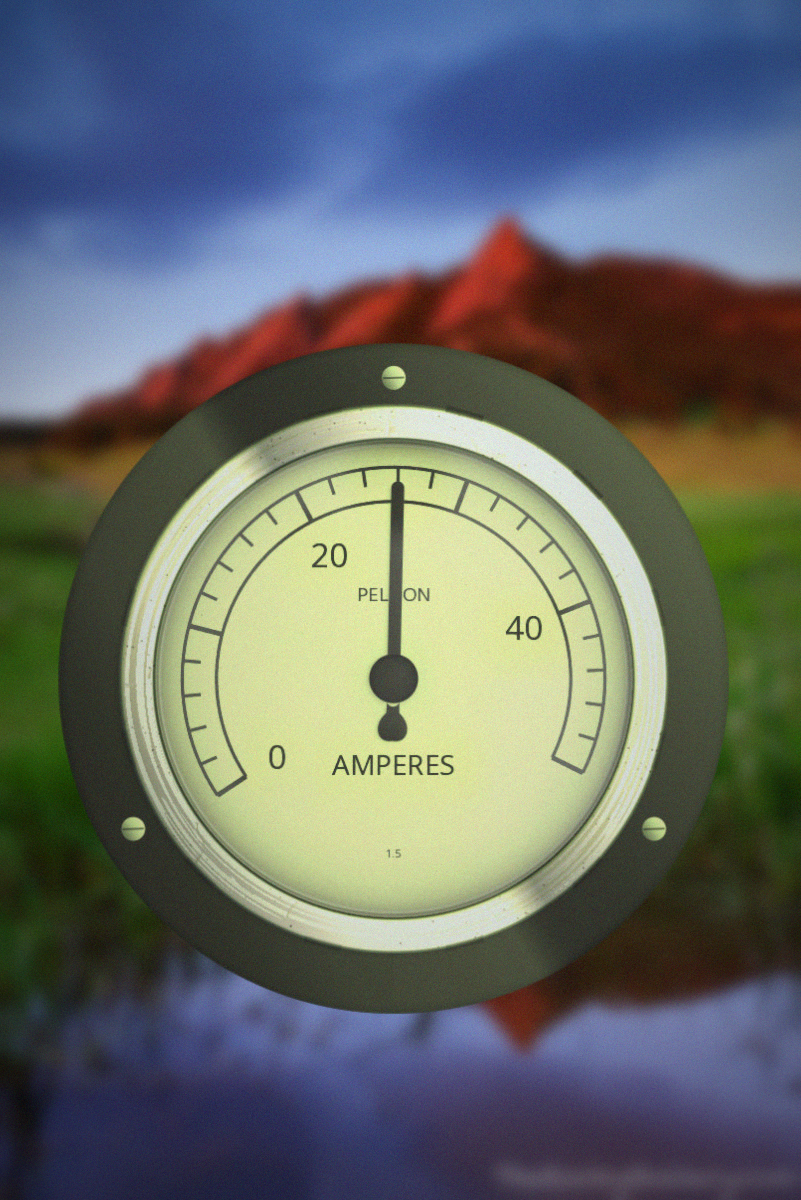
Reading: value=26 unit=A
